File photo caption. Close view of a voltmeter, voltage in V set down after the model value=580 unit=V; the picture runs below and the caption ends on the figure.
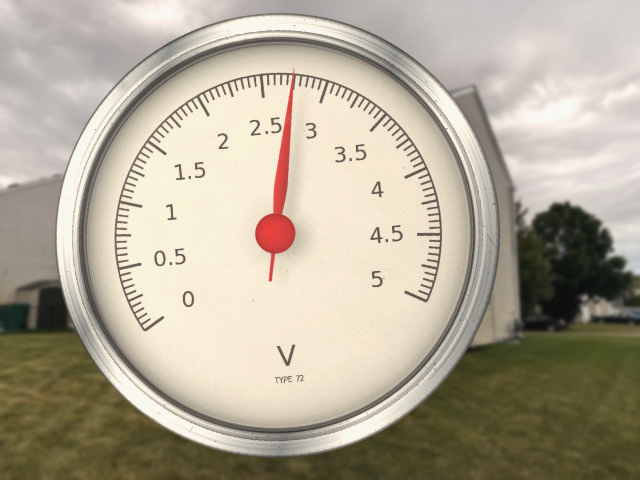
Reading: value=2.75 unit=V
